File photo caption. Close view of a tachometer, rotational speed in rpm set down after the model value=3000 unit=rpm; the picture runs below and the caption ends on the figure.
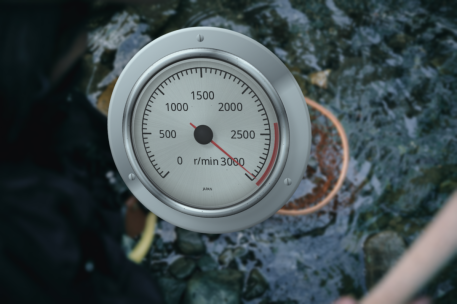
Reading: value=2950 unit=rpm
